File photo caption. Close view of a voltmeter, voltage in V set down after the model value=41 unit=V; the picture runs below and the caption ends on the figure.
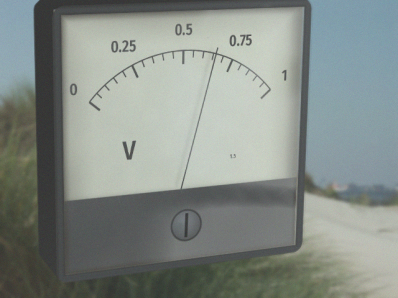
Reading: value=0.65 unit=V
